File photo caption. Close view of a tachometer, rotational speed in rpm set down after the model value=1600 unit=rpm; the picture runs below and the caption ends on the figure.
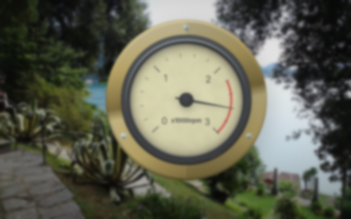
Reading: value=2600 unit=rpm
